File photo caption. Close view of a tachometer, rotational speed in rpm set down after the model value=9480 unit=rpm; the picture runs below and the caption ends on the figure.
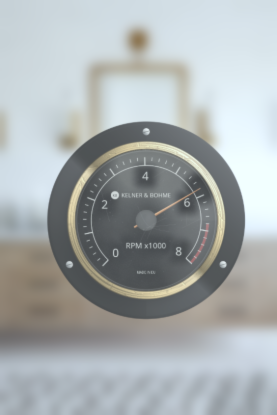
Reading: value=5800 unit=rpm
